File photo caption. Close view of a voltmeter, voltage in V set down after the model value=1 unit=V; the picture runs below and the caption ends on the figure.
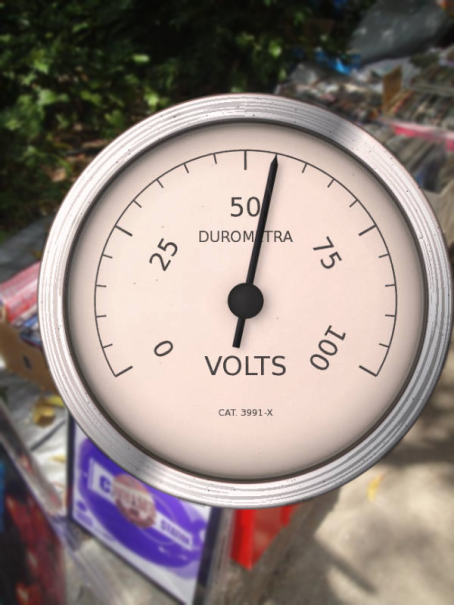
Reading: value=55 unit=V
